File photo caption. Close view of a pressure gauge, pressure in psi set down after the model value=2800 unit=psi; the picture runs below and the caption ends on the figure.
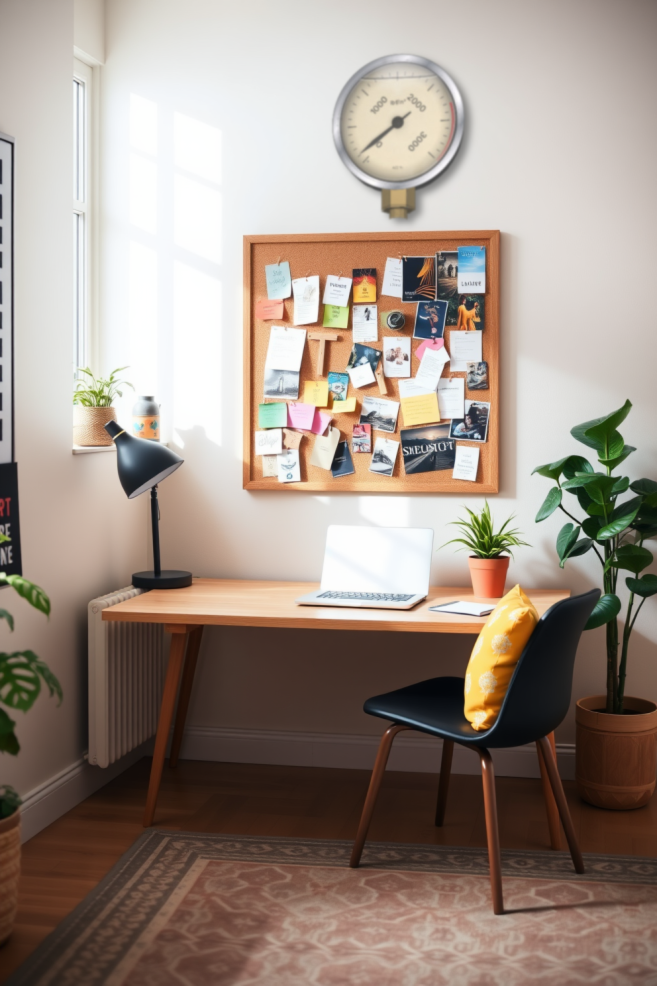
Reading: value=100 unit=psi
